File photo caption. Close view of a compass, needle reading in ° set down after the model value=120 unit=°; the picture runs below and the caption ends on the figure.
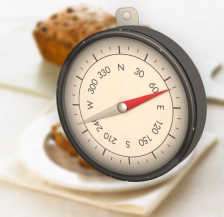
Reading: value=70 unit=°
